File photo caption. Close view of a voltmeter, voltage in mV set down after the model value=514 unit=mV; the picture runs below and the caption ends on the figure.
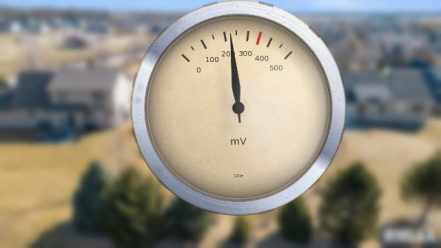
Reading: value=225 unit=mV
